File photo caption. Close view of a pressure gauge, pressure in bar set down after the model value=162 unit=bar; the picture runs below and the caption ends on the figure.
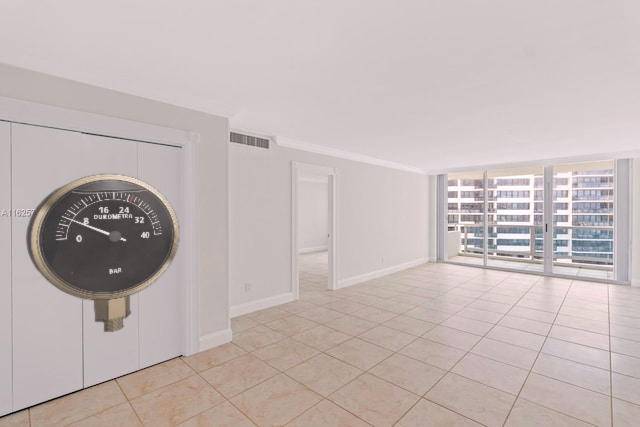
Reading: value=6 unit=bar
